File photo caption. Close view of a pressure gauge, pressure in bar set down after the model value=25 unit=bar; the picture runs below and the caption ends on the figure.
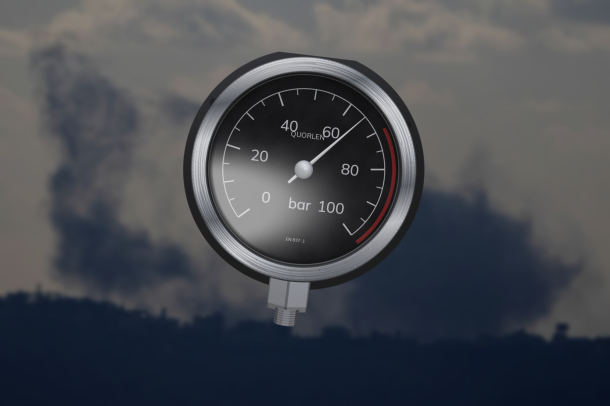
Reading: value=65 unit=bar
